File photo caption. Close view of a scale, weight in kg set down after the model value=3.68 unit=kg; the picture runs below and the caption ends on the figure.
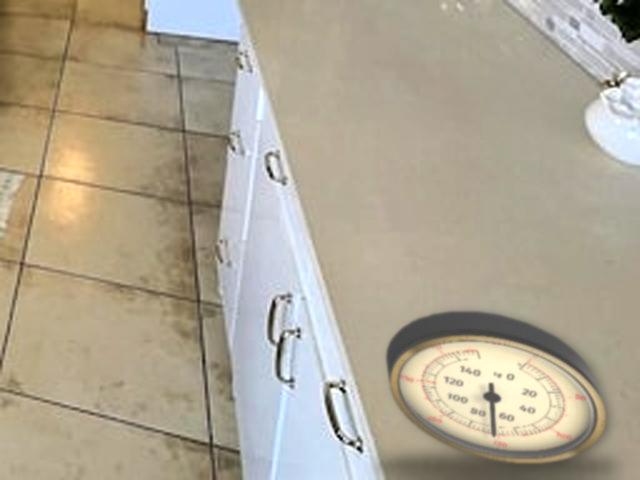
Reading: value=70 unit=kg
